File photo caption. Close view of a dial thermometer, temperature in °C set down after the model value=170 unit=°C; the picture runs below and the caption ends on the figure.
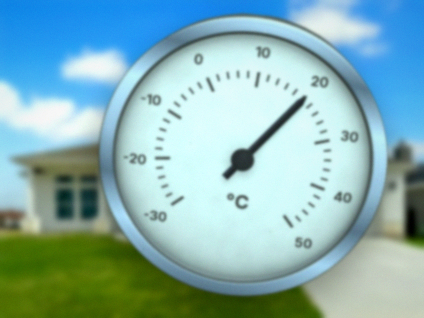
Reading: value=20 unit=°C
